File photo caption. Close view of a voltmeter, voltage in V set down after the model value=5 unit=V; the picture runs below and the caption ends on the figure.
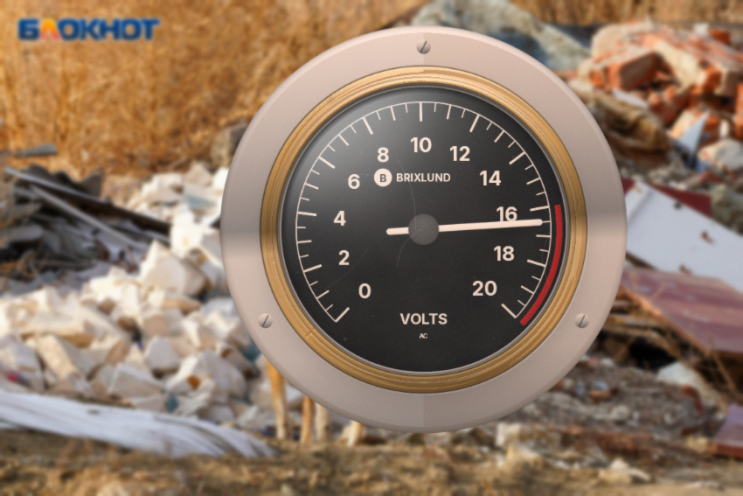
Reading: value=16.5 unit=V
